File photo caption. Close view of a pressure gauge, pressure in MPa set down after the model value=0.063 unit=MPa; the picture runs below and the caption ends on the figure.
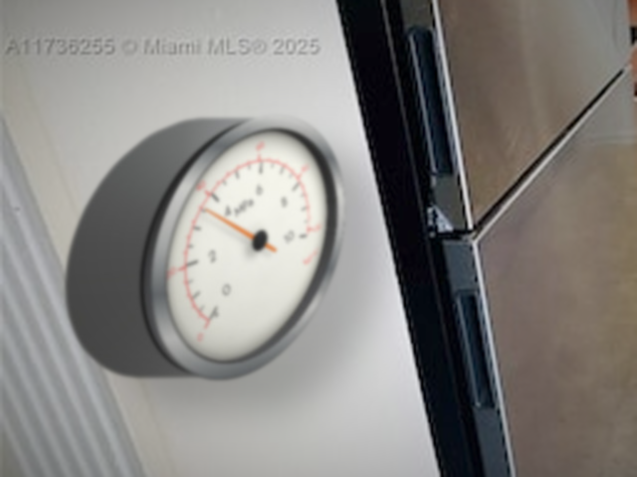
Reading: value=3.5 unit=MPa
